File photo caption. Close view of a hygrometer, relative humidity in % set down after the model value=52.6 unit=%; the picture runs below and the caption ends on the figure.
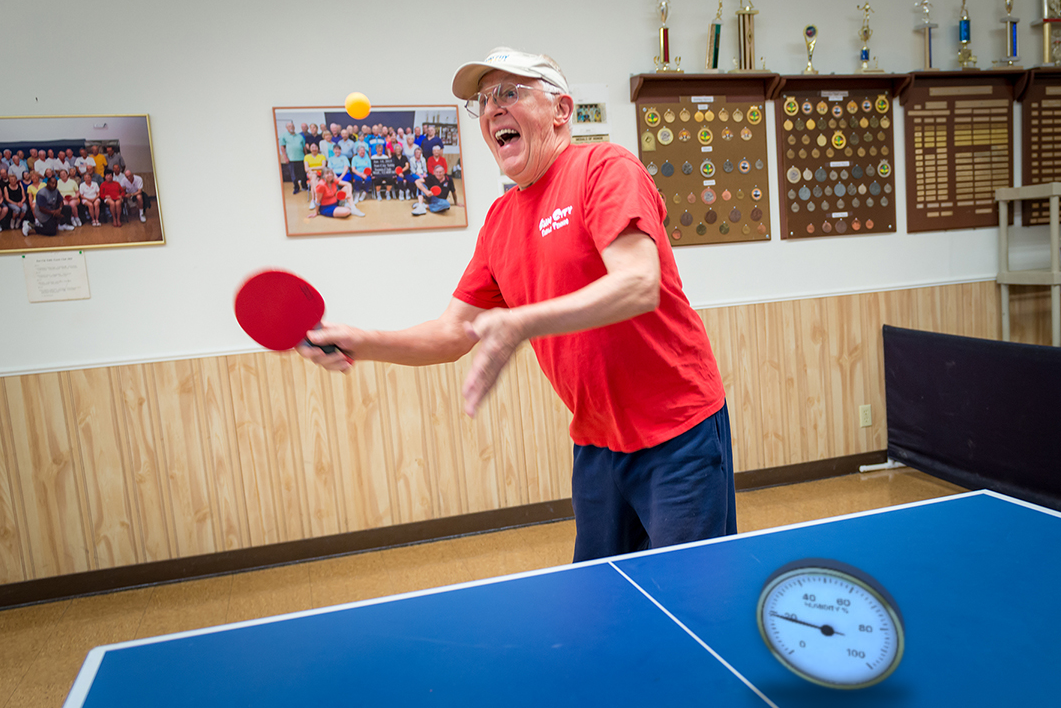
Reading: value=20 unit=%
